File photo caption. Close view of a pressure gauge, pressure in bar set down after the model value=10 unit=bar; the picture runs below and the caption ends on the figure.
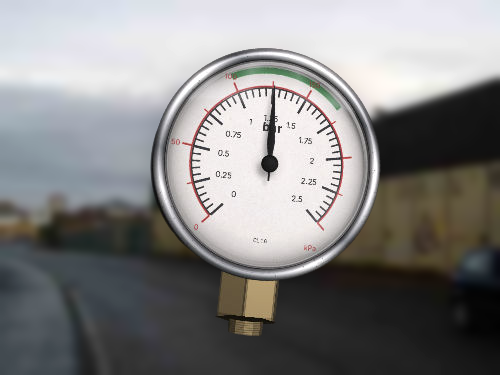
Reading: value=1.25 unit=bar
